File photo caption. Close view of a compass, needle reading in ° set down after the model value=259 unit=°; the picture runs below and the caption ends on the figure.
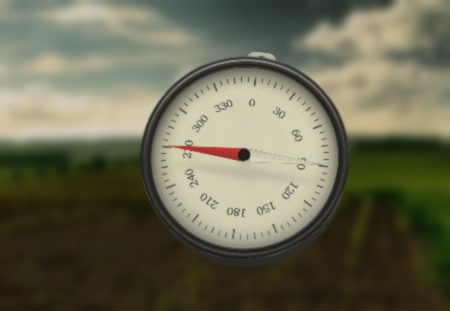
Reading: value=270 unit=°
